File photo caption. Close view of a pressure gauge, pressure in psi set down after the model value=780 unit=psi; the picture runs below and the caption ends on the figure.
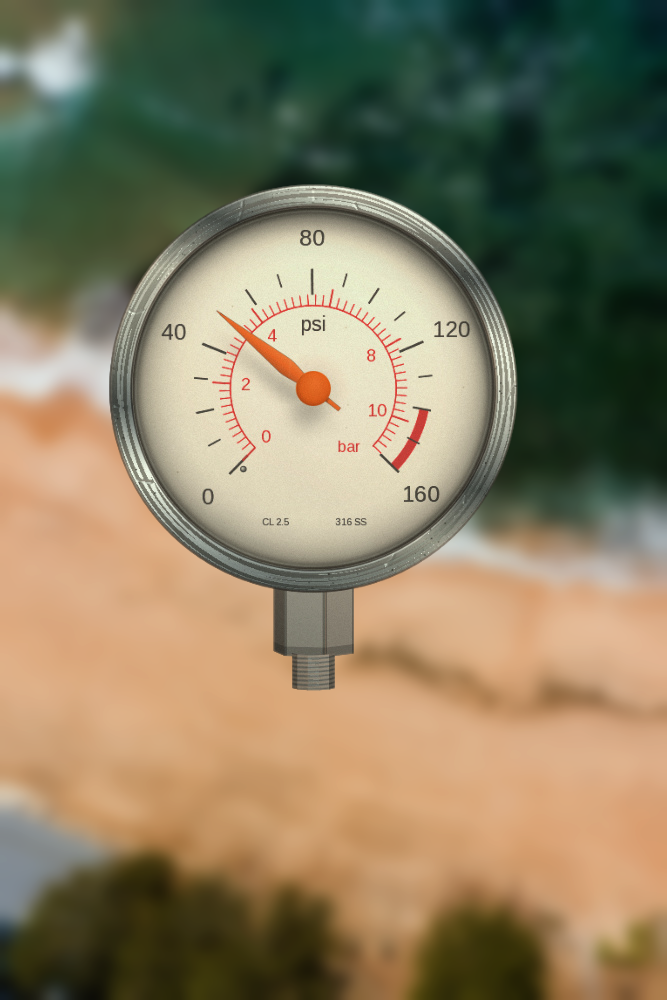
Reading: value=50 unit=psi
